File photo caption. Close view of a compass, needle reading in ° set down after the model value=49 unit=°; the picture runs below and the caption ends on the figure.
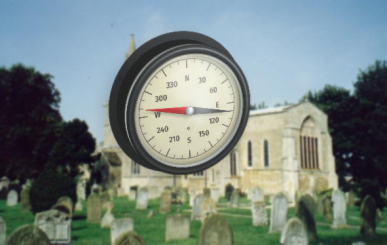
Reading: value=280 unit=°
